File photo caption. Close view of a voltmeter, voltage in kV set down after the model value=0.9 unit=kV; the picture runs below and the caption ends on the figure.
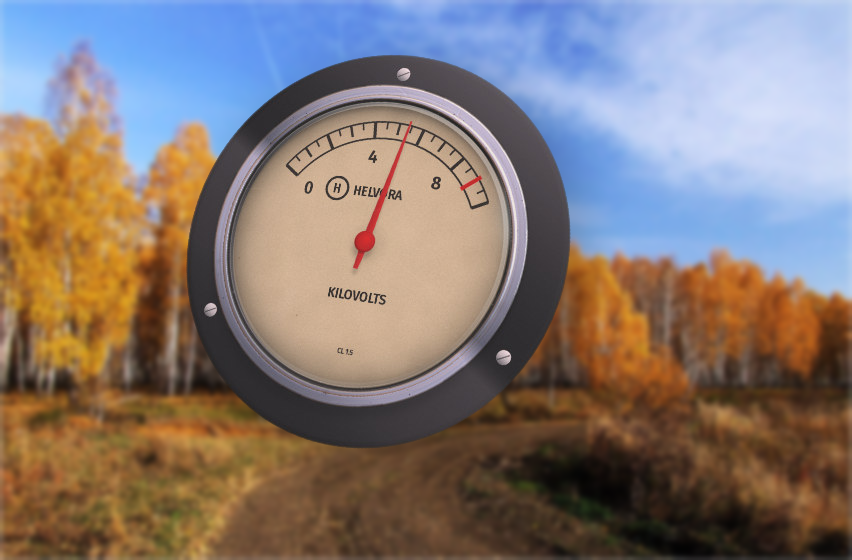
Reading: value=5.5 unit=kV
